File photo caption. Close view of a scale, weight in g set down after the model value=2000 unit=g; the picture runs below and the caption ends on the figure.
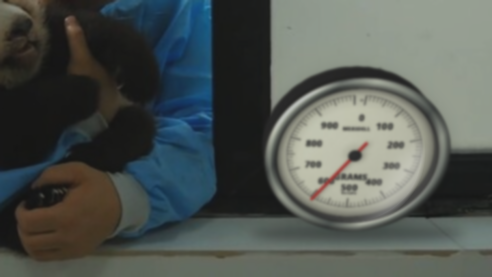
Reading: value=600 unit=g
